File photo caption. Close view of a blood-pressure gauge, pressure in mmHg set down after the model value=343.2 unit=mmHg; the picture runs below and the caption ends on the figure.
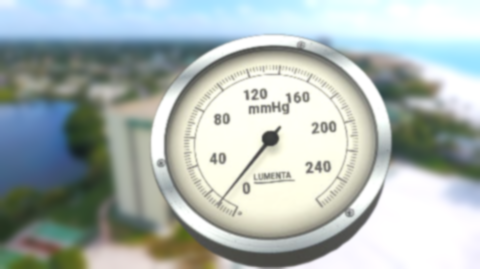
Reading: value=10 unit=mmHg
